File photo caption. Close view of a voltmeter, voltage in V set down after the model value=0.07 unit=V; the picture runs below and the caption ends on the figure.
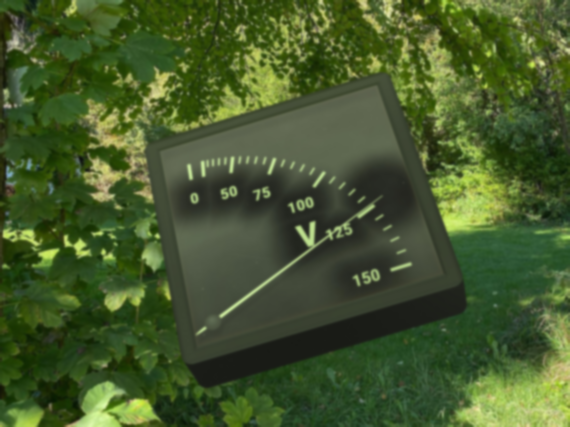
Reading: value=125 unit=V
